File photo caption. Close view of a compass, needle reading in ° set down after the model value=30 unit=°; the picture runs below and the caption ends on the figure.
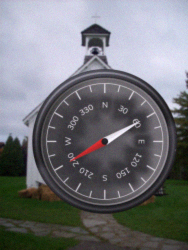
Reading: value=240 unit=°
